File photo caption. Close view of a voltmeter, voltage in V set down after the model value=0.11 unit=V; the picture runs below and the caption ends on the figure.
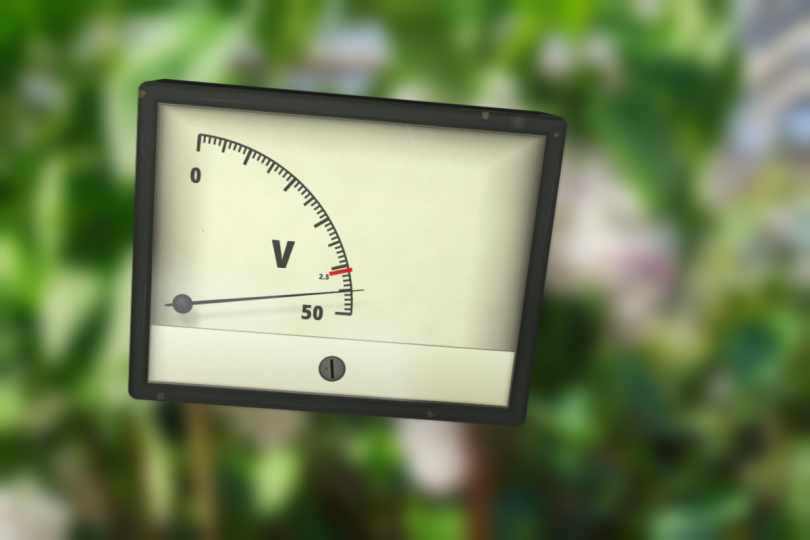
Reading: value=45 unit=V
